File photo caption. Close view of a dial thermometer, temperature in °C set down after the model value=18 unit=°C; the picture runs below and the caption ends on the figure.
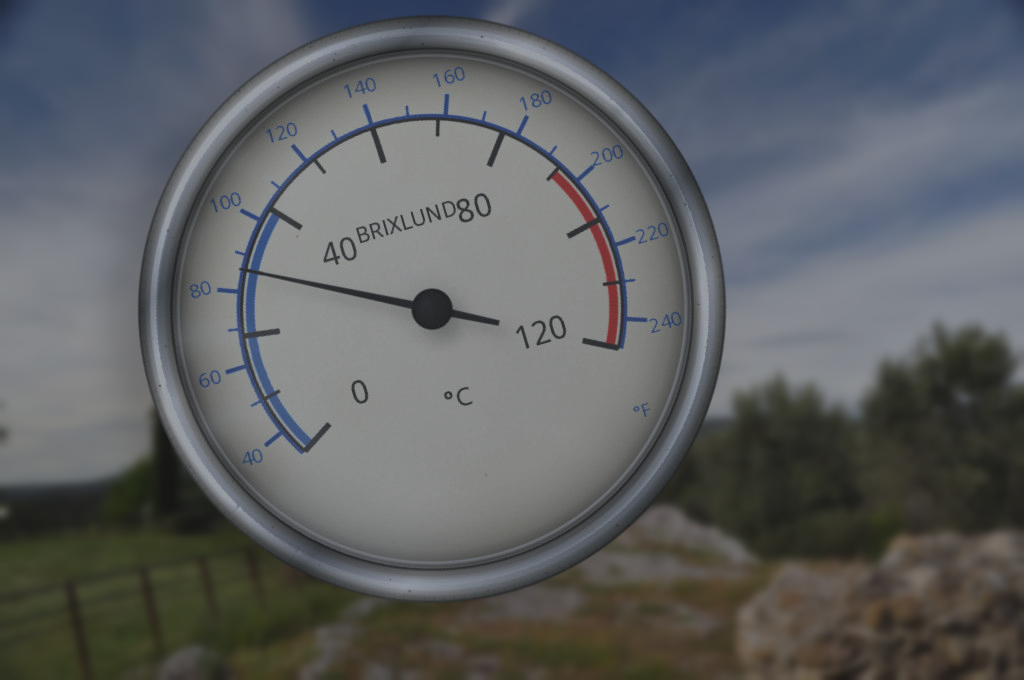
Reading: value=30 unit=°C
